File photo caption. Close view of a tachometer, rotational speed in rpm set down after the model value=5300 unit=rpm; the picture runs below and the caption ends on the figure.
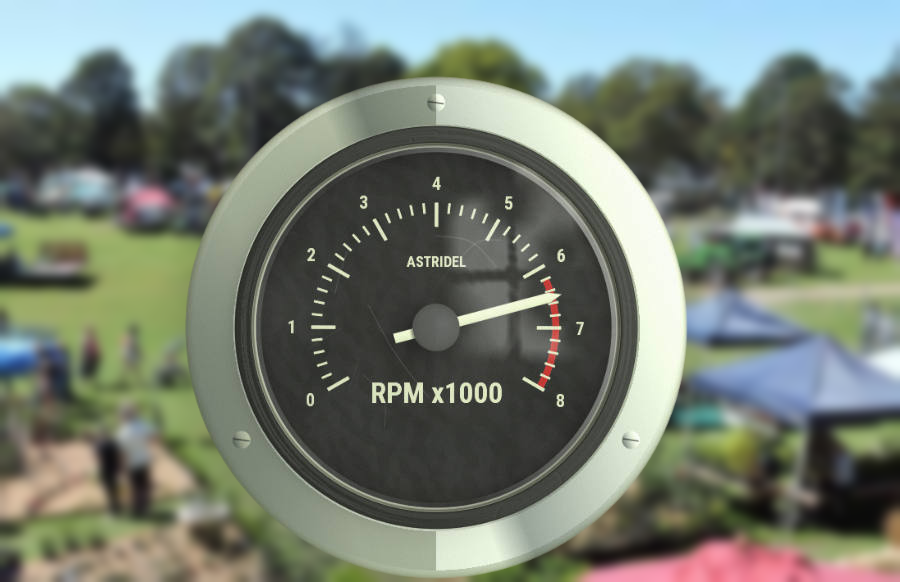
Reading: value=6500 unit=rpm
